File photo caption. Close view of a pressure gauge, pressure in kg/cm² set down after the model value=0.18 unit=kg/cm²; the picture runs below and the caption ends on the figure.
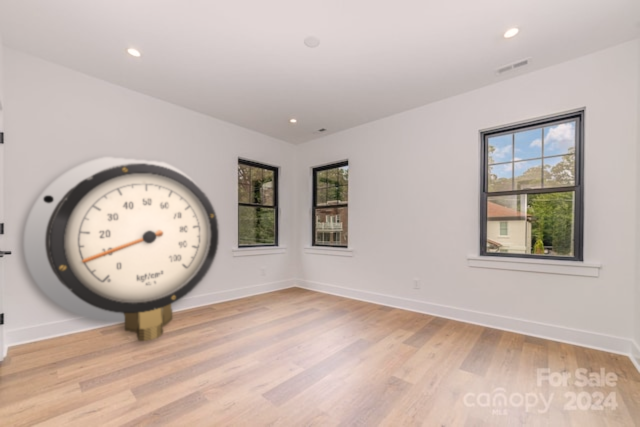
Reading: value=10 unit=kg/cm²
